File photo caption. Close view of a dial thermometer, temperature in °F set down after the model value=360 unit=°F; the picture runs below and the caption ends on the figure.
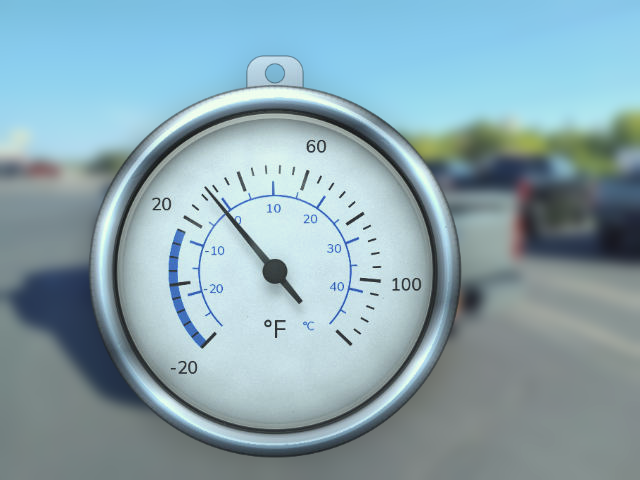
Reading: value=30 unit=°F
